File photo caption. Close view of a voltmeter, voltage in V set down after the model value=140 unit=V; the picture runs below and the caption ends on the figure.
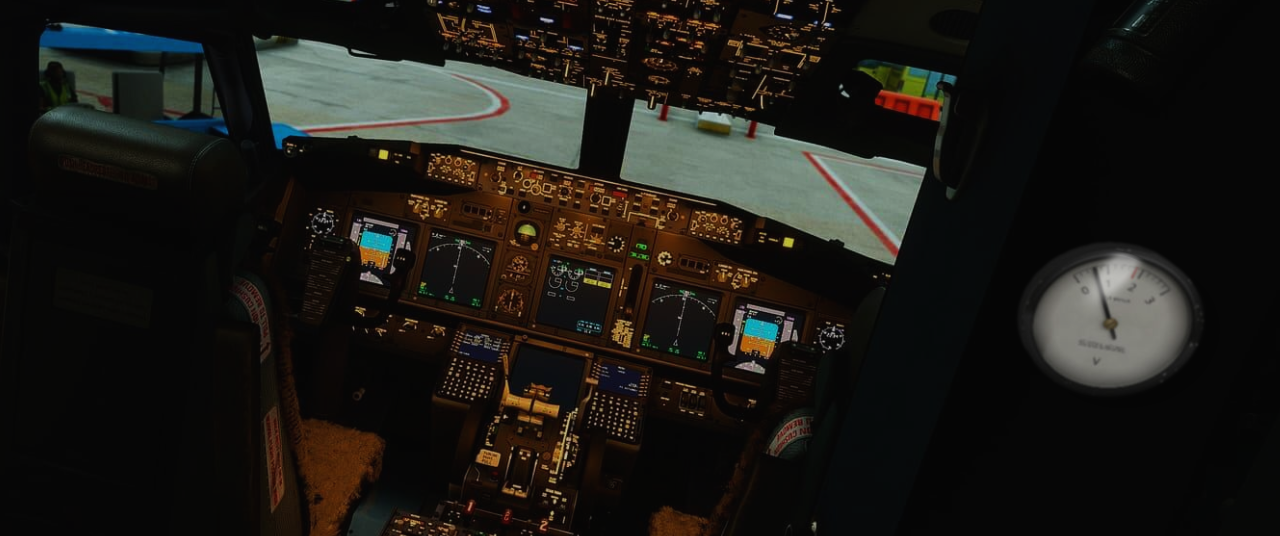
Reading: value=0.6 unit=V
